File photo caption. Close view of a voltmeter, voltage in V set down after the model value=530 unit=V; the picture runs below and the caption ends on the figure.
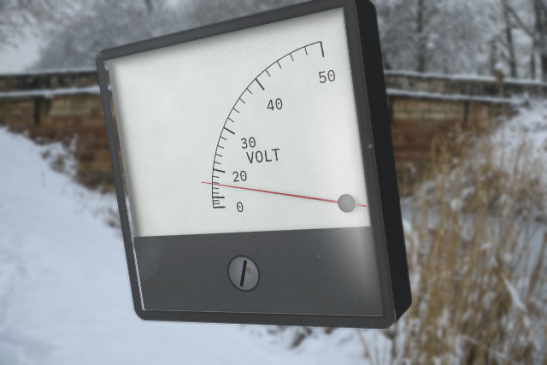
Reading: value=16 unit=V
